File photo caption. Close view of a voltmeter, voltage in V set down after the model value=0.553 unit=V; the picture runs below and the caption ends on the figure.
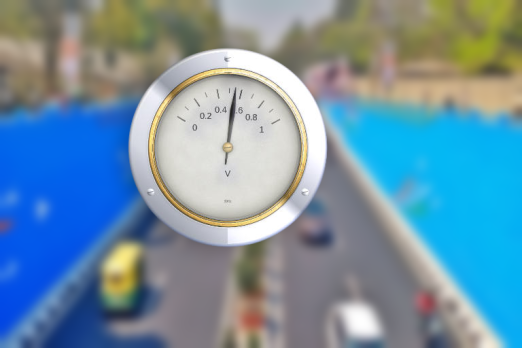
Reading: value=0.55 unit=V
